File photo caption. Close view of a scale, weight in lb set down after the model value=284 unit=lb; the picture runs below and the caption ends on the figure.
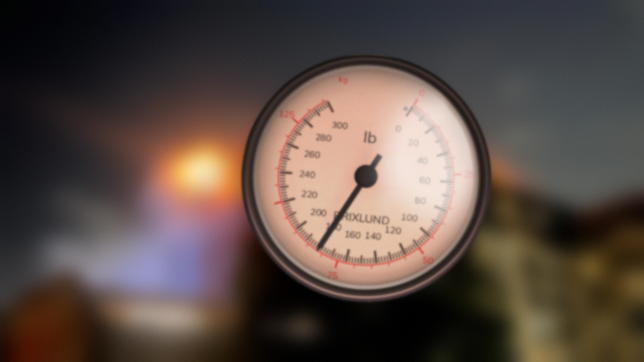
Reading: value=180 unit=lb
